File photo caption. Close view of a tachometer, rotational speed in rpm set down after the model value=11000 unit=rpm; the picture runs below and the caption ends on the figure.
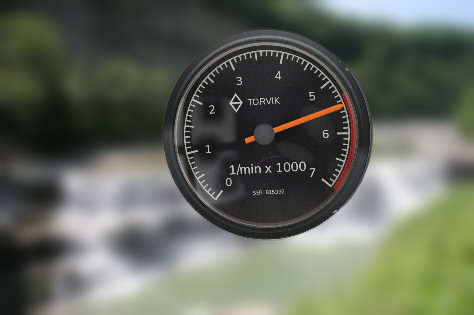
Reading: value=5500 unit=rpm
